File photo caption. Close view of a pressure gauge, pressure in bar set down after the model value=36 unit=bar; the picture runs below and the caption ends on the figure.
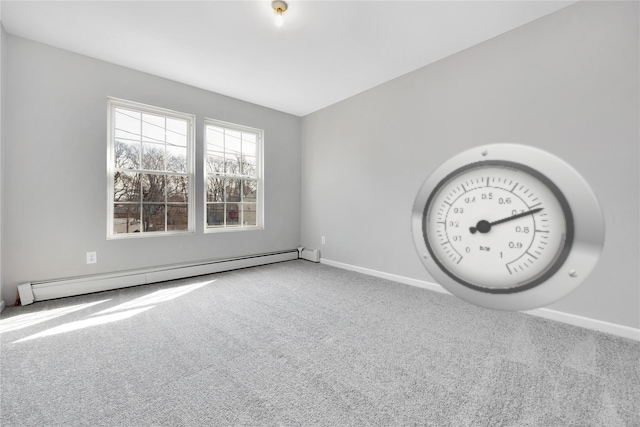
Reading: value=0.72 unit=bar
